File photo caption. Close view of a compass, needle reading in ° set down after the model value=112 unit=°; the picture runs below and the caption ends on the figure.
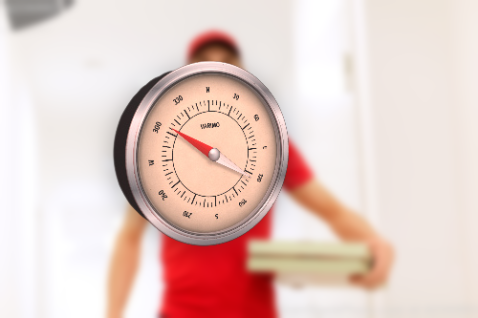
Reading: value=305 unit=°
